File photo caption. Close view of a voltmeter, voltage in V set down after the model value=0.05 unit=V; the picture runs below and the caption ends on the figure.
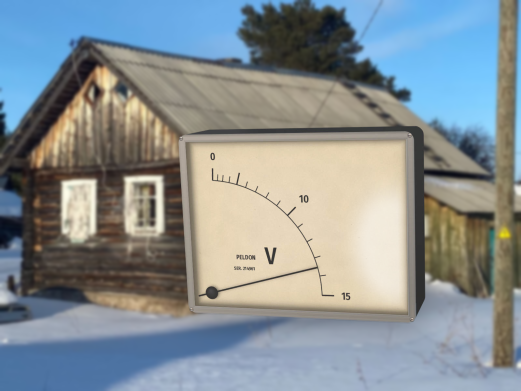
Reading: value=13.5 unit=V
